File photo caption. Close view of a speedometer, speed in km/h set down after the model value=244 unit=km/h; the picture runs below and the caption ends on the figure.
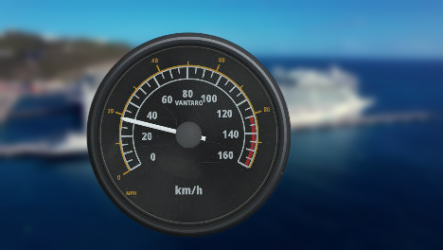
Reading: value=30 unit=km/h
